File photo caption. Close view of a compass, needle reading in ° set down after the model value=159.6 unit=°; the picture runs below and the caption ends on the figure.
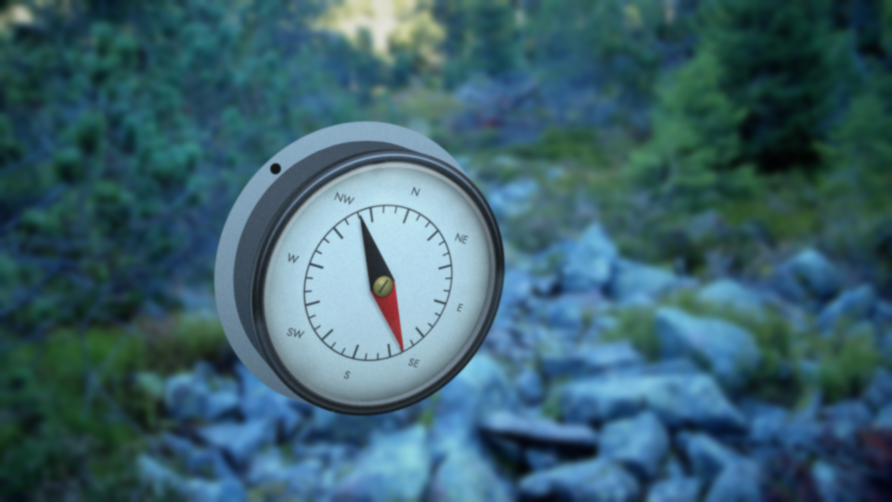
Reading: value=140 unit=°
